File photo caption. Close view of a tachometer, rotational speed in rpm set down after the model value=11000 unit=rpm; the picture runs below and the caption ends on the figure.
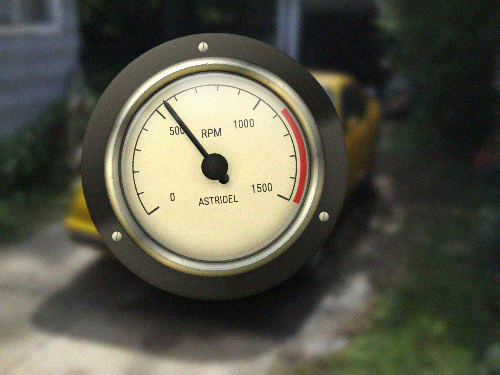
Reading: value=550 unit=rpm
